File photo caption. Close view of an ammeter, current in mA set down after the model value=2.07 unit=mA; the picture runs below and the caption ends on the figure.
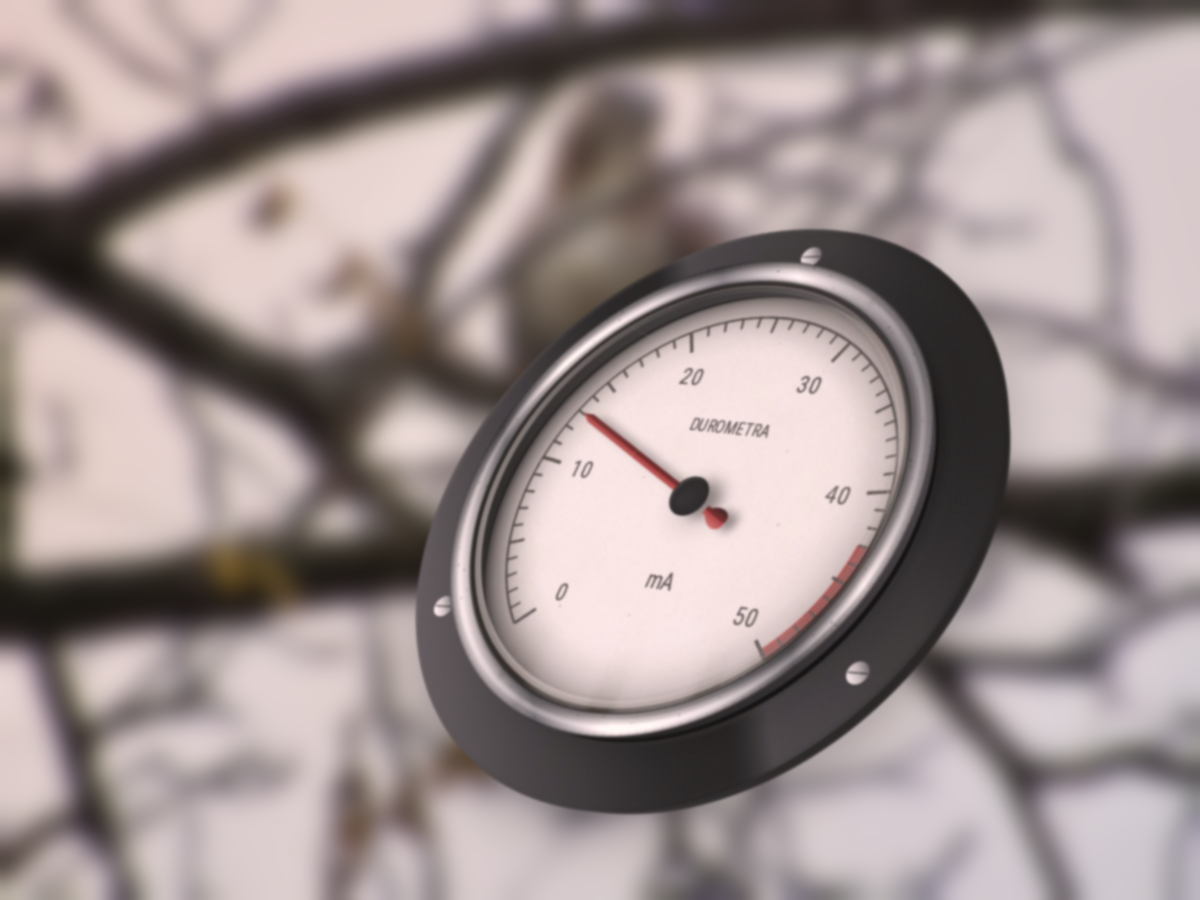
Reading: value=13 unit=mA
